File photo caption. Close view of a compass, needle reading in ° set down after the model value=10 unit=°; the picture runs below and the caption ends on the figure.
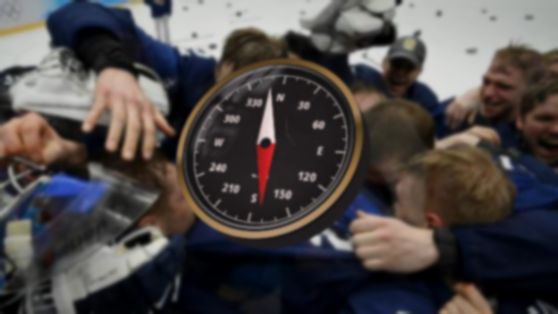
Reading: value=170 unit=°
